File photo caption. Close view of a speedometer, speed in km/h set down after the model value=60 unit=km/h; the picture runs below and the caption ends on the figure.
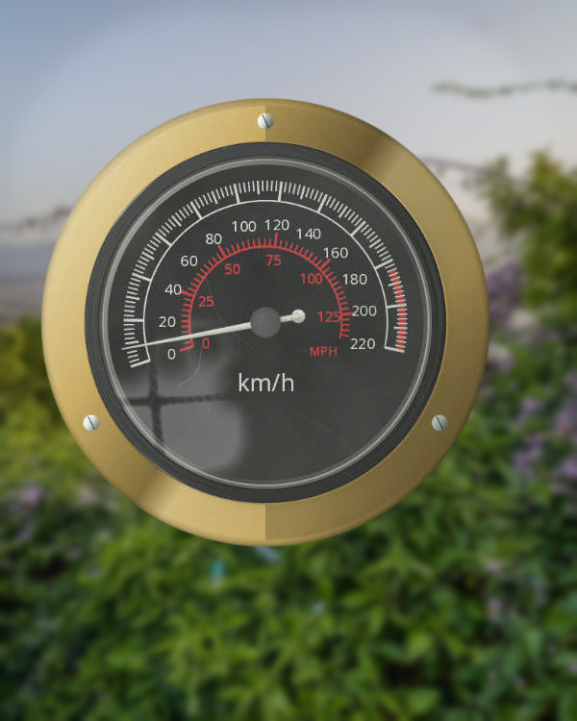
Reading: value=8 unit=km/h
